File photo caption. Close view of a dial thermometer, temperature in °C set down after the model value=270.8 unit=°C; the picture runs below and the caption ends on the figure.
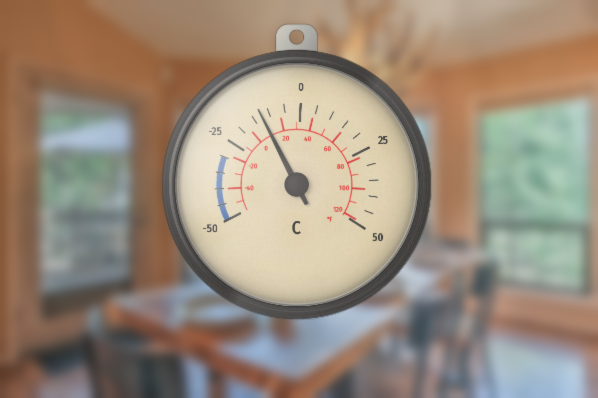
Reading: value=-12.5 unit=°C
